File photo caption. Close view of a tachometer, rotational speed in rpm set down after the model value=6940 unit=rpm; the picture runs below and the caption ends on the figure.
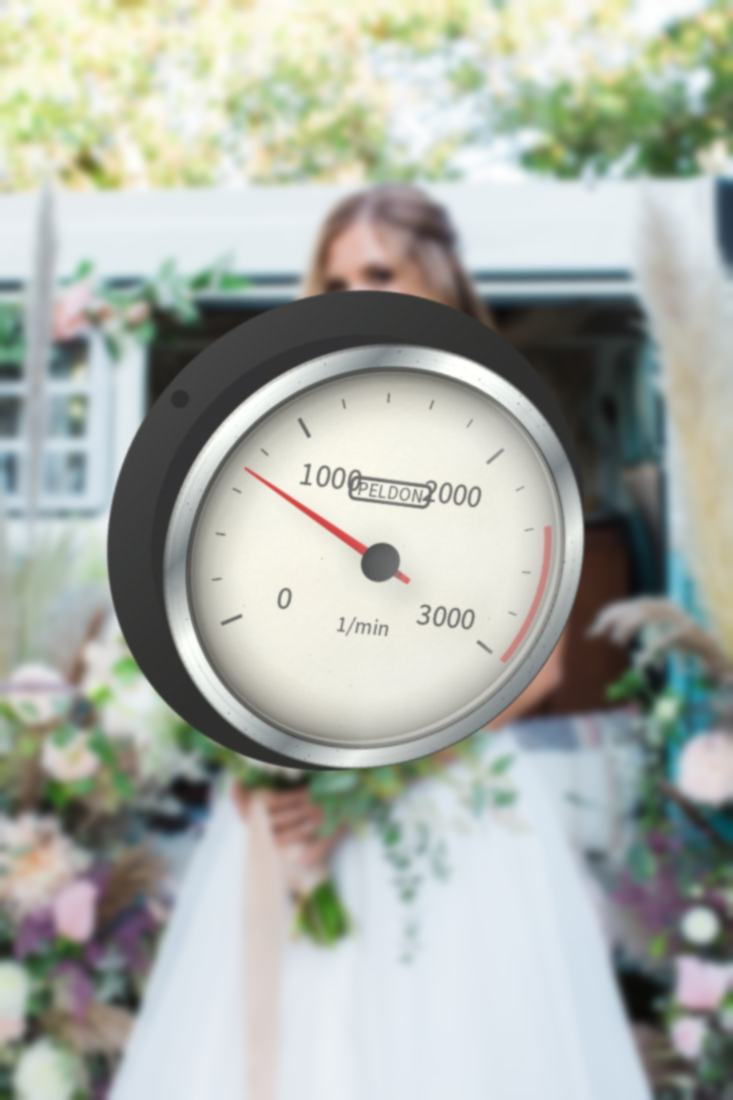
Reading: value=700 unit=rpm
